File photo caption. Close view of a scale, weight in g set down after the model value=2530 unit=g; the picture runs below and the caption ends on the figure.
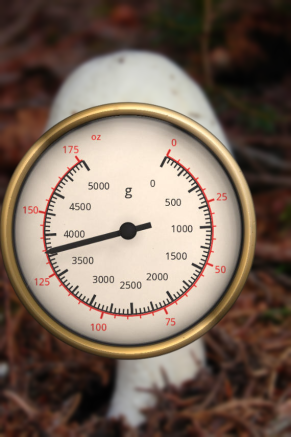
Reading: value=3800 unit=g
